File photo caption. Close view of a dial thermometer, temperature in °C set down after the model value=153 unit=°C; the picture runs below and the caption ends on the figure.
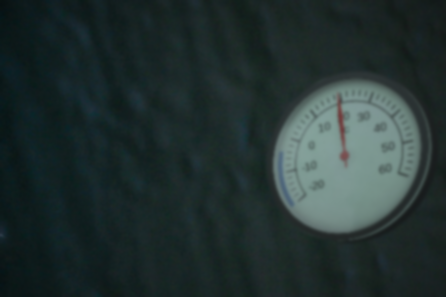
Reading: value=20 unit=°C
